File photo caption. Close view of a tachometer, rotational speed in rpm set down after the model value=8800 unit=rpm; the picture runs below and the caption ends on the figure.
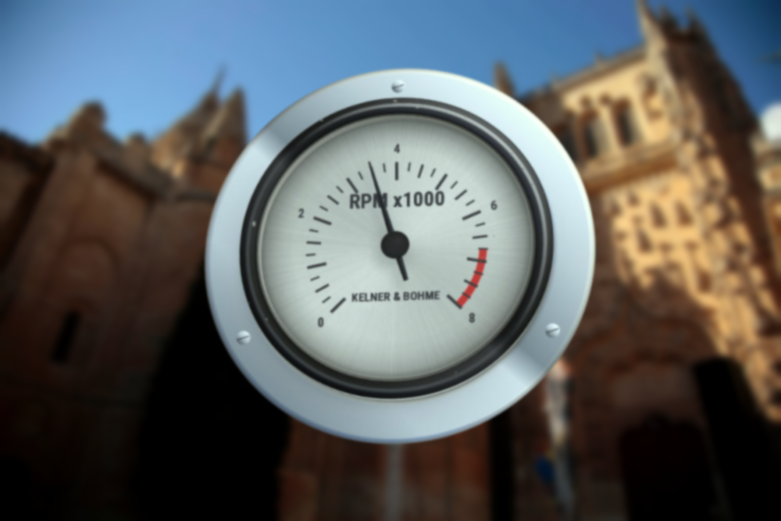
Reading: value=3500 unit=rpm
